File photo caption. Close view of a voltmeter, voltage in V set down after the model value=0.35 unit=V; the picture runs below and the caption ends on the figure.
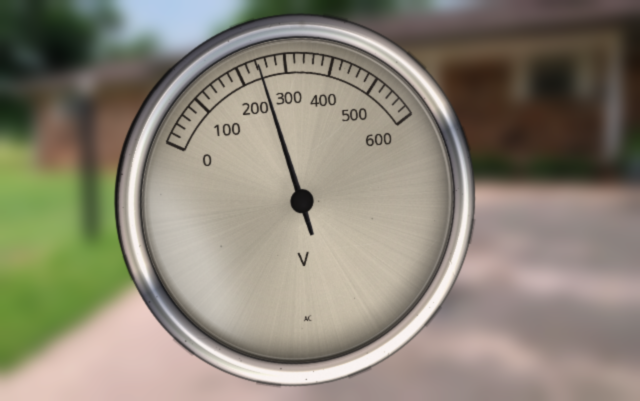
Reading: value=240 unit=V
